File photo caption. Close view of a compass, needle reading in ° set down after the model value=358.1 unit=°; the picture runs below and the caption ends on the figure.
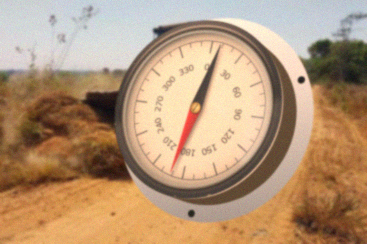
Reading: value=190 unit=°
